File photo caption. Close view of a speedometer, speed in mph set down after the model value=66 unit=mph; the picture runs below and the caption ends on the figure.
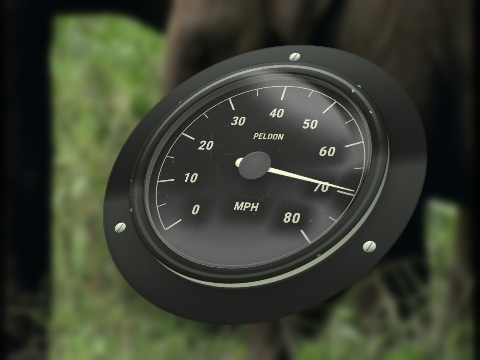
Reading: value=70 unit=mph
